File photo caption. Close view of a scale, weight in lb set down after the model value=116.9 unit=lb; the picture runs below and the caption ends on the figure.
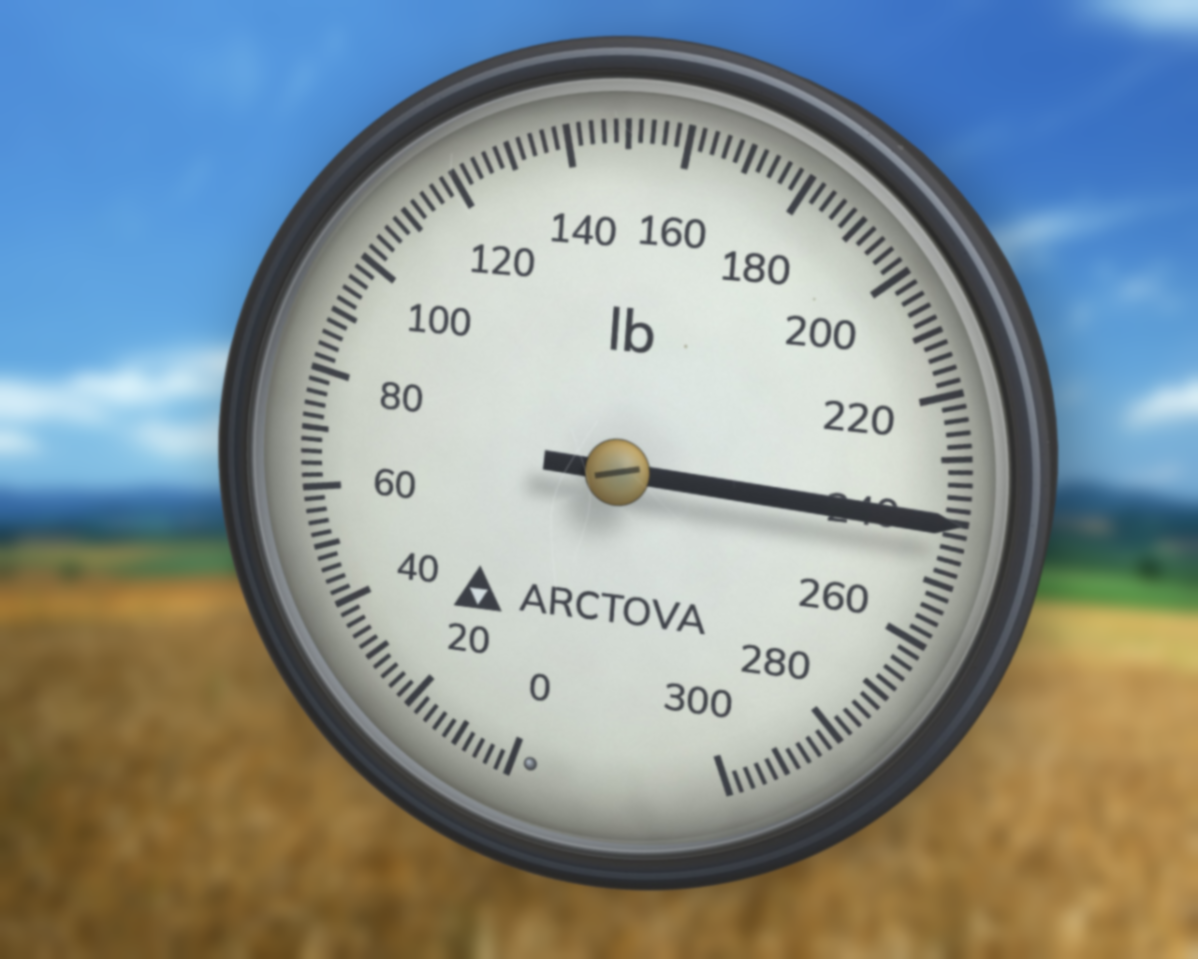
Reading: value=240 unit=lb
